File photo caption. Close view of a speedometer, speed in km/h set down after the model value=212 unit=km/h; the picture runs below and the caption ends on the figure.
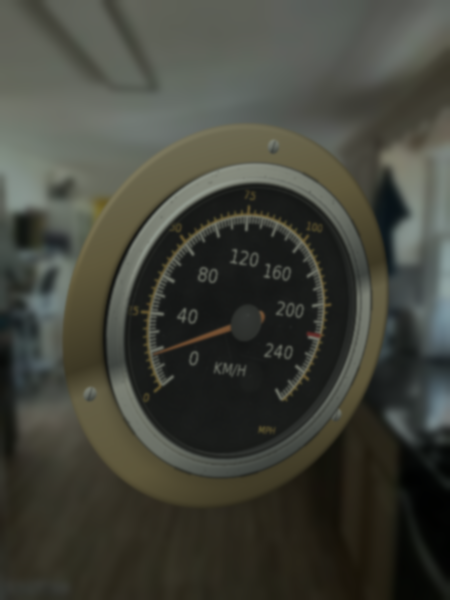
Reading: value=20 unit=km/h
